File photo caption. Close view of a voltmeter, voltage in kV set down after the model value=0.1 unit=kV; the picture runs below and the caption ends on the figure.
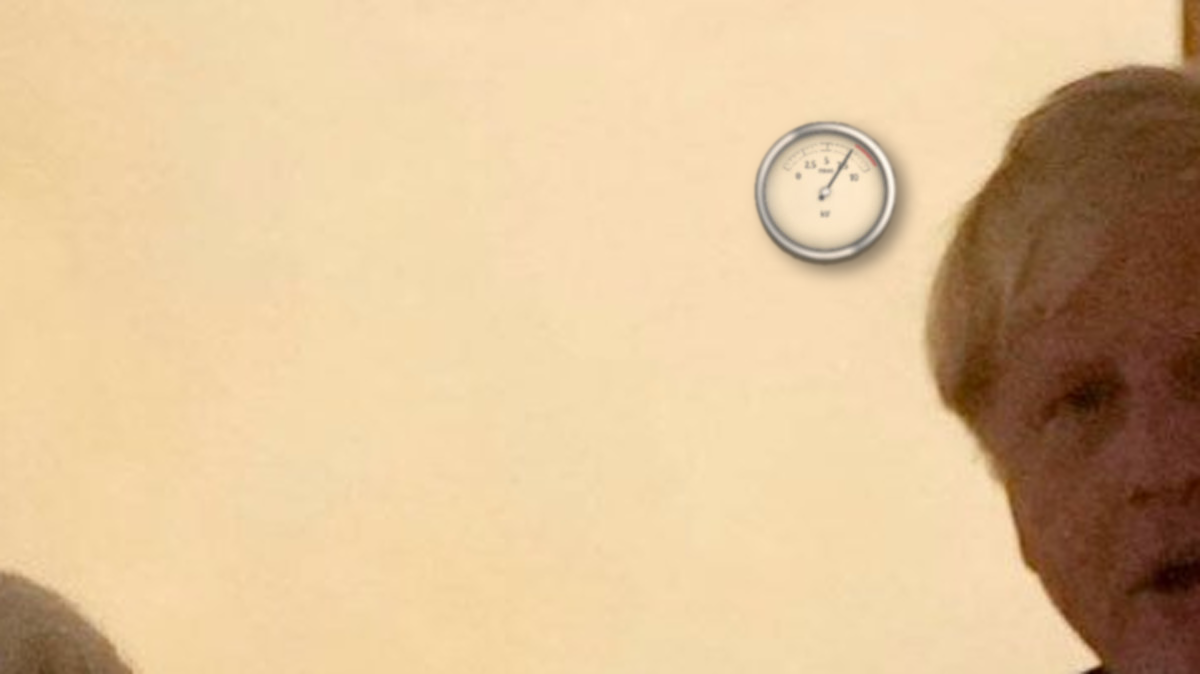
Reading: value=7.5 unit=kV
